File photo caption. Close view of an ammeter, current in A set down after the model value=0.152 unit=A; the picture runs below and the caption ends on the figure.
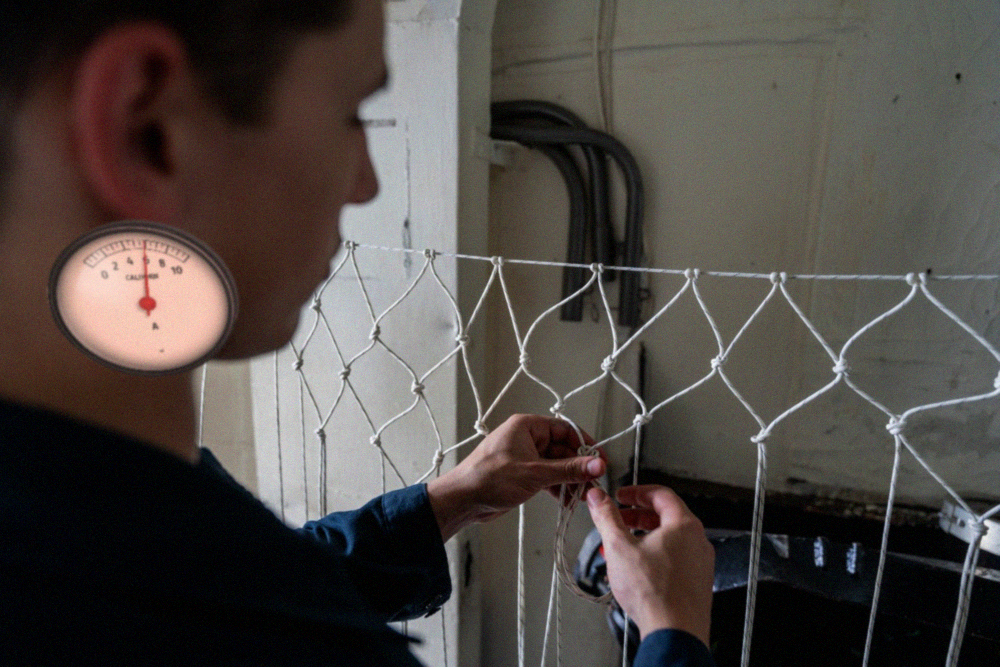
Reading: value=6 unit=A
